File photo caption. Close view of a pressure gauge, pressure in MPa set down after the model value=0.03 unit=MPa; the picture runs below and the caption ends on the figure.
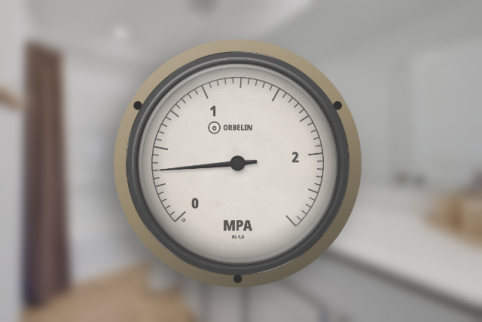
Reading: value=0.35 unit=MPa
